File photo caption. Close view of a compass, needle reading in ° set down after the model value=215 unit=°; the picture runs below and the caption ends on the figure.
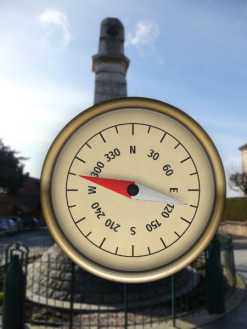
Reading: value=285 unit=°
